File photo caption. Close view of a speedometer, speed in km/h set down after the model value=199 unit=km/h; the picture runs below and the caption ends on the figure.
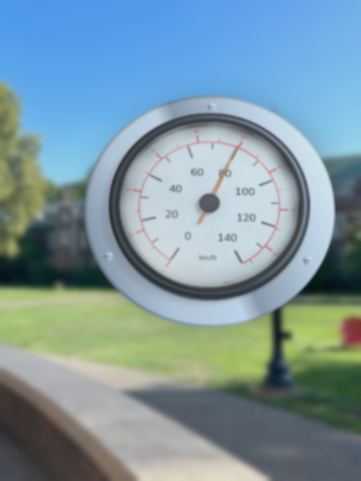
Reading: value=80 unit=km/h
